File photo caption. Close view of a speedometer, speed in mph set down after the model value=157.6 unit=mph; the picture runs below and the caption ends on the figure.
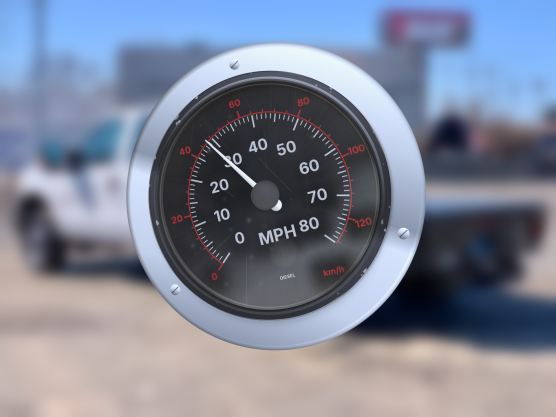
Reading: value=29 unit=mph
